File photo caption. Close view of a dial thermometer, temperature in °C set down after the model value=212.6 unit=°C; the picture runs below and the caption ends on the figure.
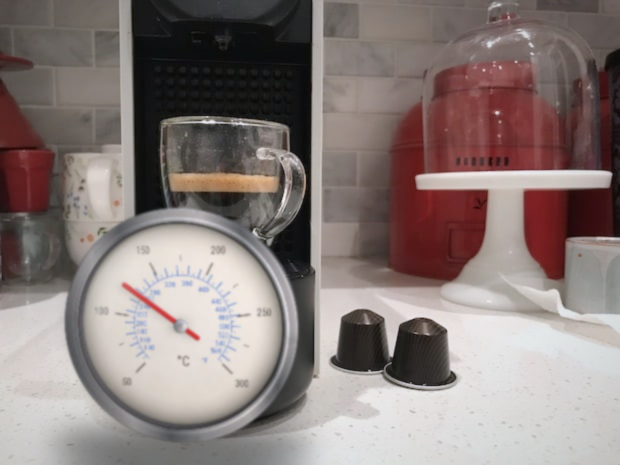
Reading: value=125 unit=°C
